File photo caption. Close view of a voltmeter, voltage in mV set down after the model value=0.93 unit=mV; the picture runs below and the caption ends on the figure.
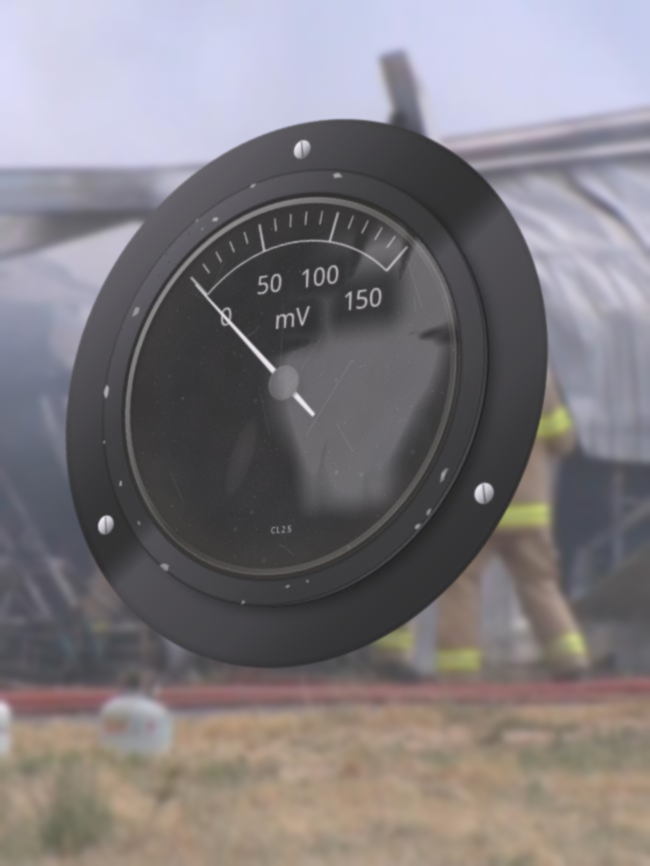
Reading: value=0 unit=mV
